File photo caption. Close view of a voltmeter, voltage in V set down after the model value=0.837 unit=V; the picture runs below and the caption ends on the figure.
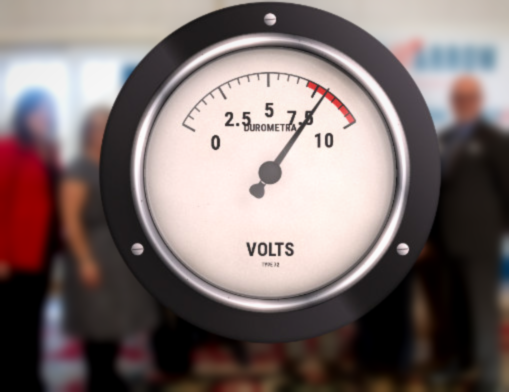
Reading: value=8 unit=V
